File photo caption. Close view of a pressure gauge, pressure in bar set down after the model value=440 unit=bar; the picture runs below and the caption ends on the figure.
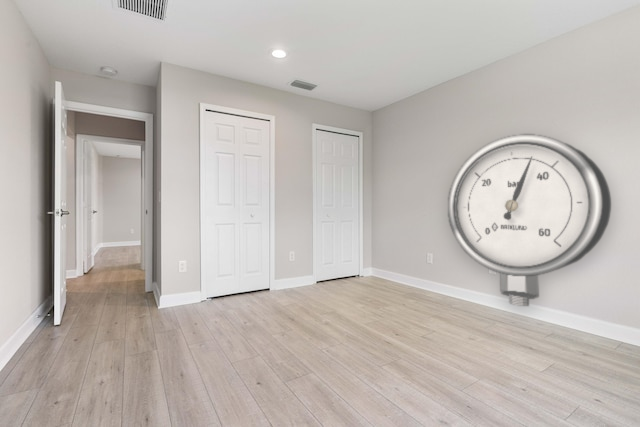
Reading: value=35 unit=bar
